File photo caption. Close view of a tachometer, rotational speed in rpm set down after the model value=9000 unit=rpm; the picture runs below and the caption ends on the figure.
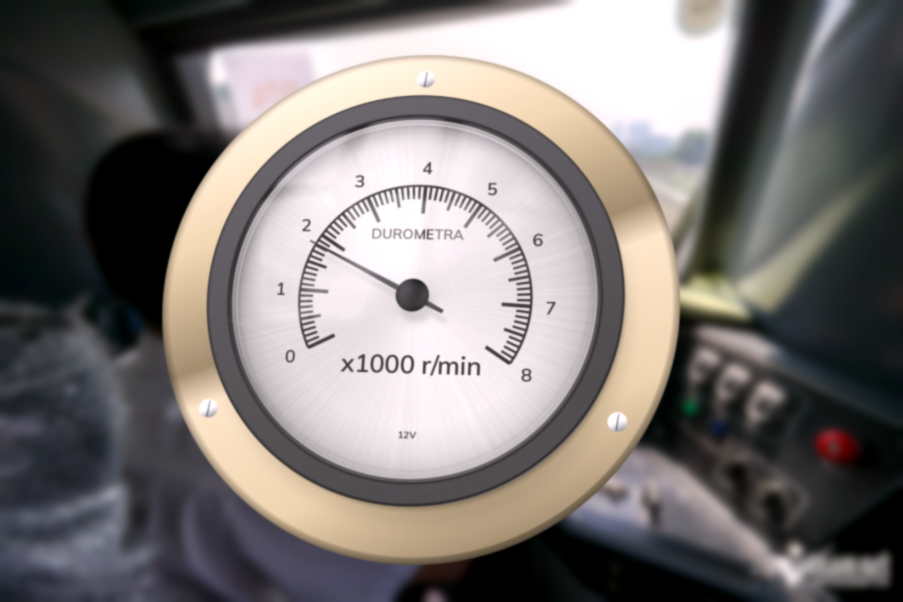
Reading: value=1800 unit=rpm
